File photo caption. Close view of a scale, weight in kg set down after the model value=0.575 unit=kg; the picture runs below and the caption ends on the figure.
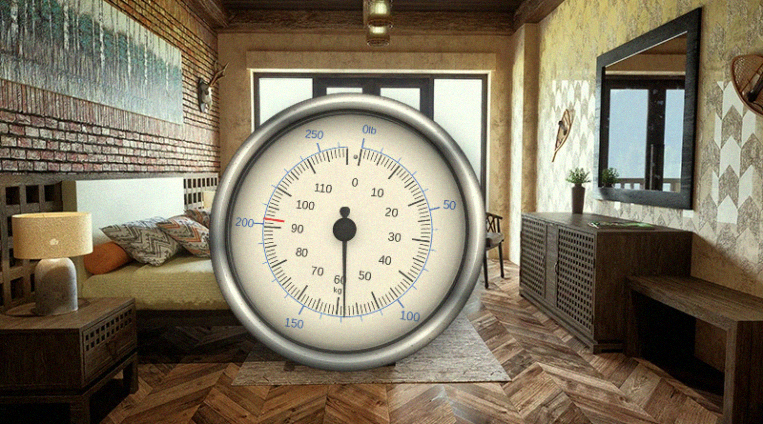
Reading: value=58 unit=kg
